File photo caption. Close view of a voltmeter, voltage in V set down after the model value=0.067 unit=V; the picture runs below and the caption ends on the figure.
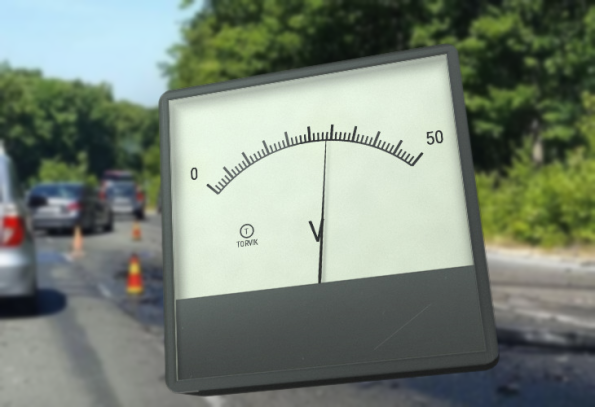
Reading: value=29 unit=V
